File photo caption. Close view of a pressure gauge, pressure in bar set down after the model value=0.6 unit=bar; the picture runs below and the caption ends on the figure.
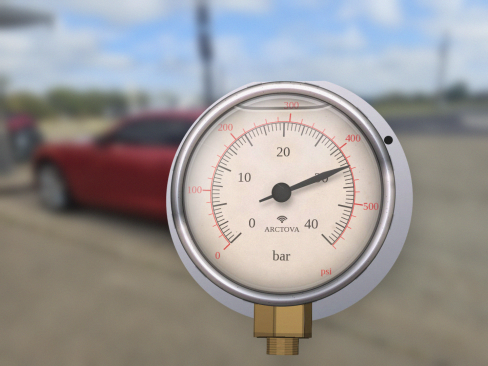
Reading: value=30 unit=bar
